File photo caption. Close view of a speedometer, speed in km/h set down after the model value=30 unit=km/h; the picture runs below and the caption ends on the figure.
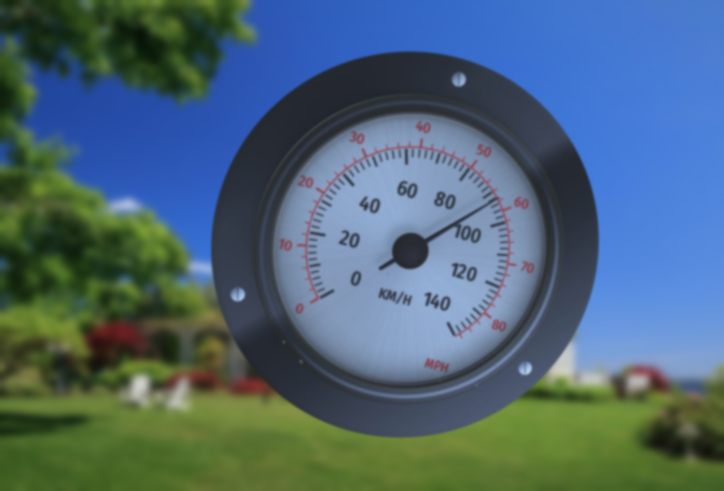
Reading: value=92 unit=km/h
